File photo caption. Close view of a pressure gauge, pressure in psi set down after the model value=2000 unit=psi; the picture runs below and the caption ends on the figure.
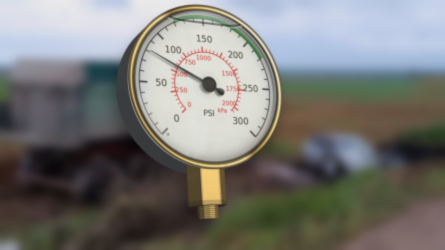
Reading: value=80 unit=psi
